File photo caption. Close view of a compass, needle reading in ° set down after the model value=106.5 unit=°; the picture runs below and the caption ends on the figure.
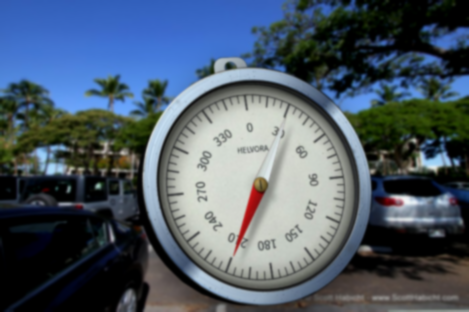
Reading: value=210 unit=°
